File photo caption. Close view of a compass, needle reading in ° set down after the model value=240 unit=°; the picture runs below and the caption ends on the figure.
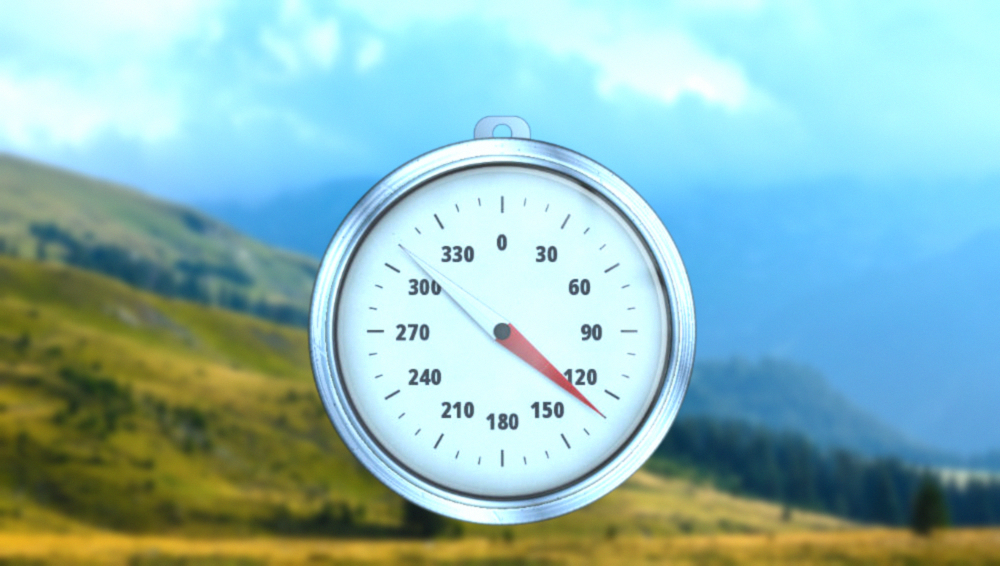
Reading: value=130 unit=°
